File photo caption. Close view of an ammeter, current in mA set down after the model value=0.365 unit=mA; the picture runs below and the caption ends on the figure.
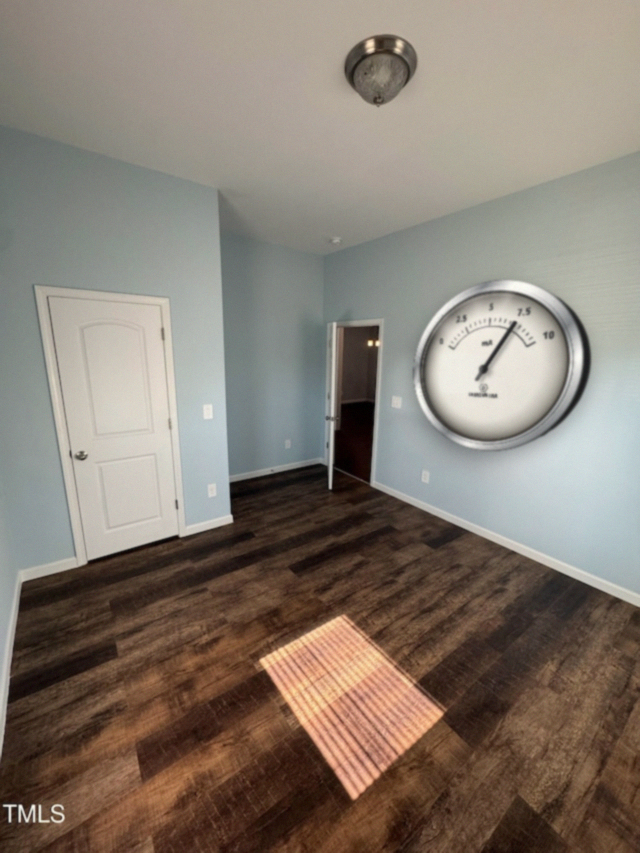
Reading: value=7.5 unit=mA
